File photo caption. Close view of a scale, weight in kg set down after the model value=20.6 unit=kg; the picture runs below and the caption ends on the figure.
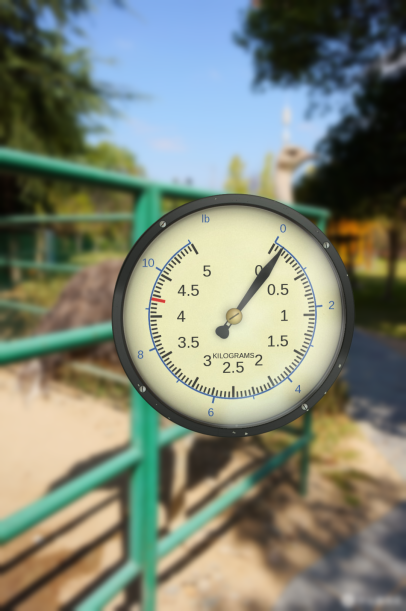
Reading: value=0.1 unit=kg
